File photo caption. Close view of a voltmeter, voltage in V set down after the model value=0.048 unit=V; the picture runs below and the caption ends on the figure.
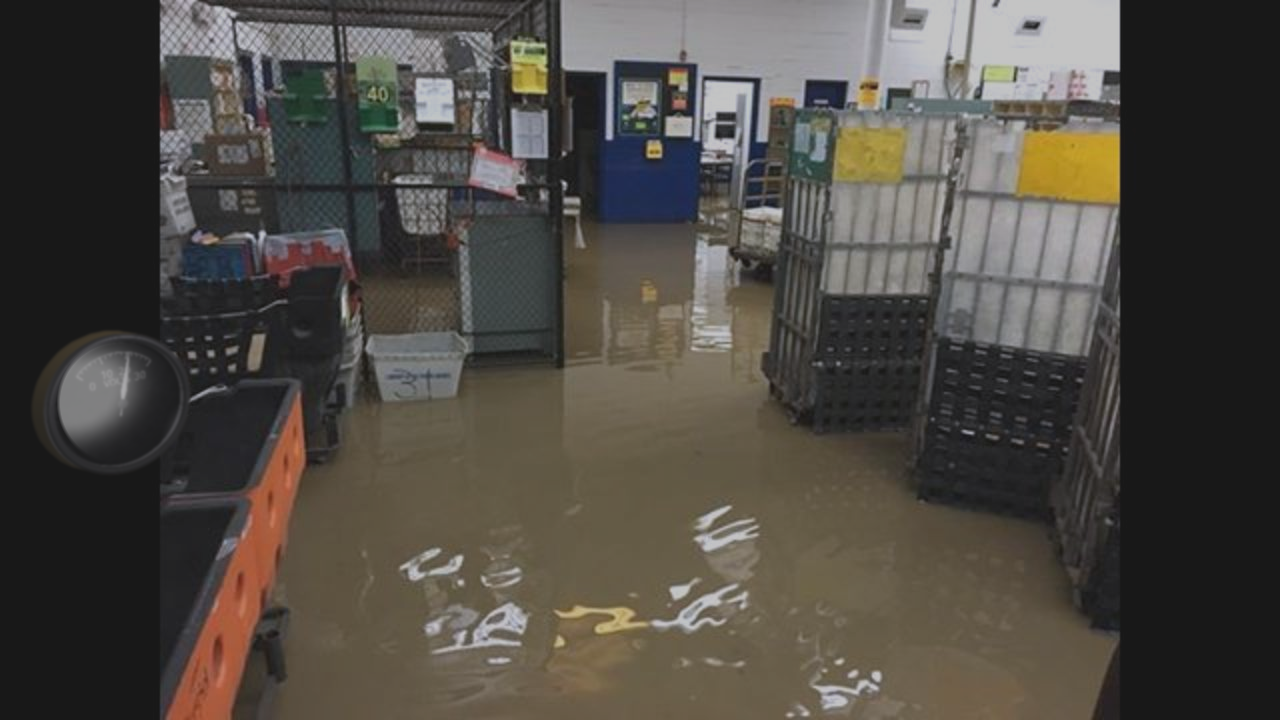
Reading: value=20 unit=V
